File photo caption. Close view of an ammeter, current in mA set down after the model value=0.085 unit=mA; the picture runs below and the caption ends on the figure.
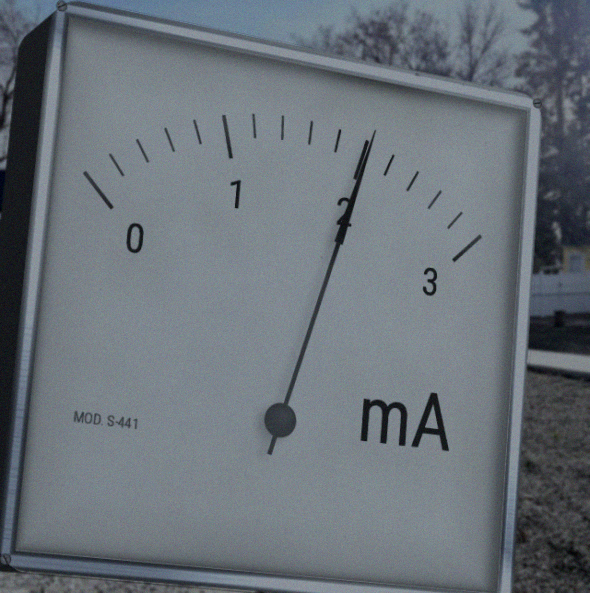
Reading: value=2 unit=mA
